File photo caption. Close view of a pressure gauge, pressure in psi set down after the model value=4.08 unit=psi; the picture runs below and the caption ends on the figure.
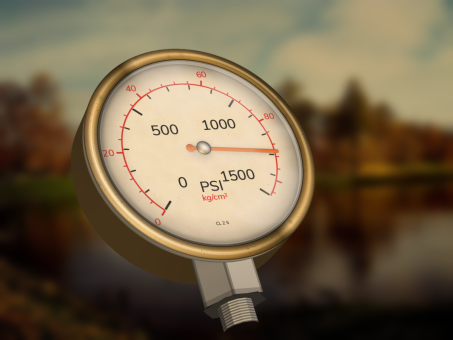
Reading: value=1300 unit=psi
